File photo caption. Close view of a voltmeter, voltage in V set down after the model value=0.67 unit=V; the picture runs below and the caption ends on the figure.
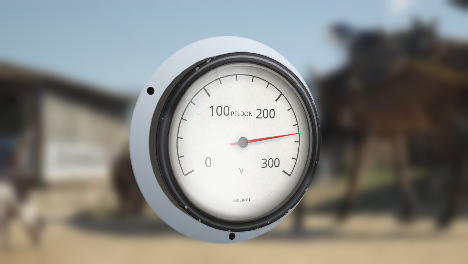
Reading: value=250 unit=V
